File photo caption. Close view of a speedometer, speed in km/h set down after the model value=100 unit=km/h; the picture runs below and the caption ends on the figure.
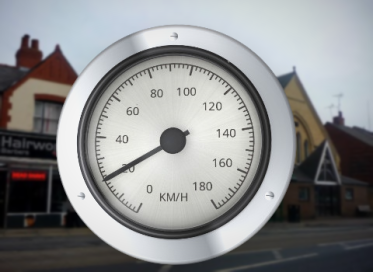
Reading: value=20 unit=km/h
